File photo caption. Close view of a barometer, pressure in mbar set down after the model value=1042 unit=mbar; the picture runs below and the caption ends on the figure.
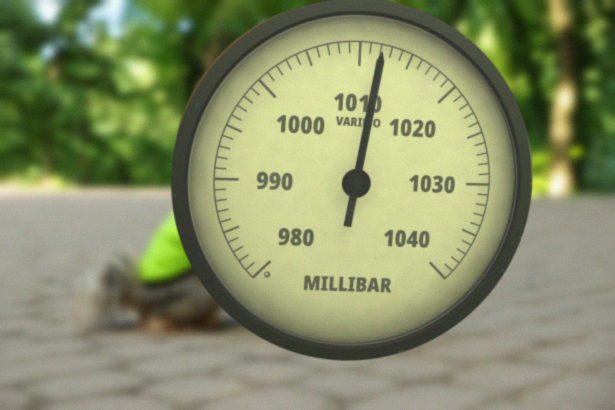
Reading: value=1012 unit=mbar
